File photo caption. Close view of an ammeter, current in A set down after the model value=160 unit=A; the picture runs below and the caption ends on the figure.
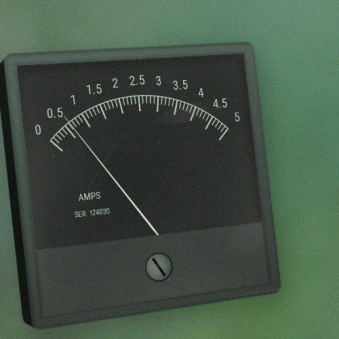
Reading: value=0.6 unit=A
